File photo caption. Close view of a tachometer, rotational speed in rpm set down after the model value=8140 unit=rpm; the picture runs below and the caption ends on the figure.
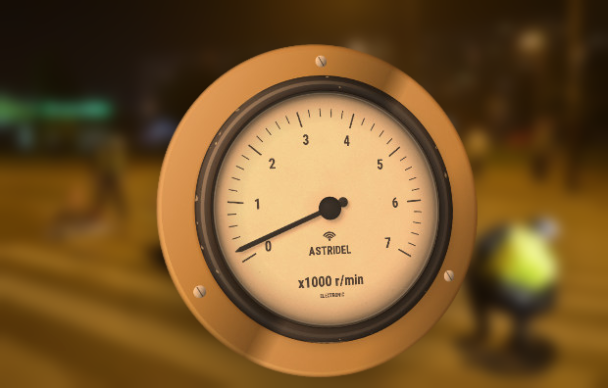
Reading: value=200 unit=rpm
